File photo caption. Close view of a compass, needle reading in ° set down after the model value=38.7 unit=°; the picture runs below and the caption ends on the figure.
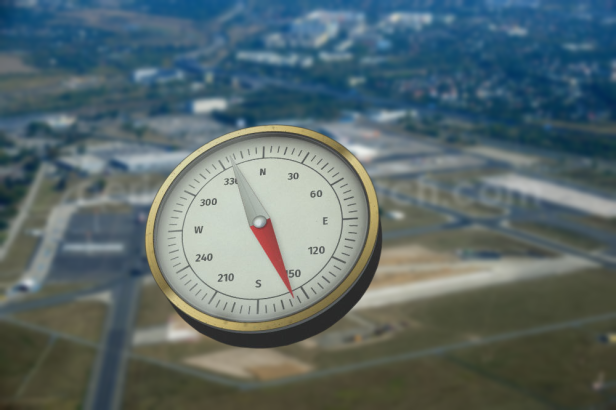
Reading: value=157.5 unit=°
